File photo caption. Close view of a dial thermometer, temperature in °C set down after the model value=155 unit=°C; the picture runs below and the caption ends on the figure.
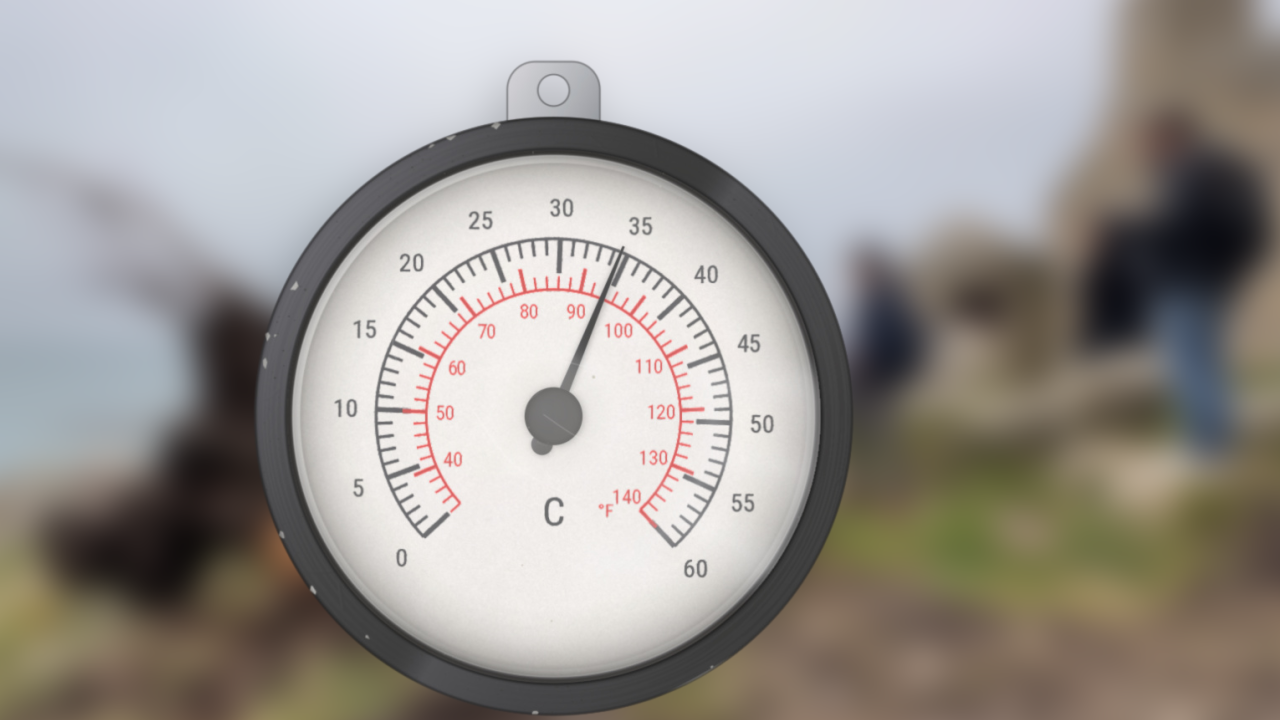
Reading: value=34.5 unit=°C
